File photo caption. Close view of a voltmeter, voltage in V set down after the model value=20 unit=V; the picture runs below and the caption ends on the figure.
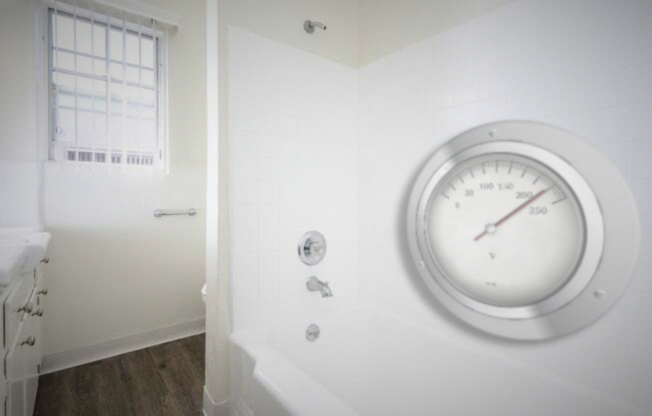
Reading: value=225 unit=V
